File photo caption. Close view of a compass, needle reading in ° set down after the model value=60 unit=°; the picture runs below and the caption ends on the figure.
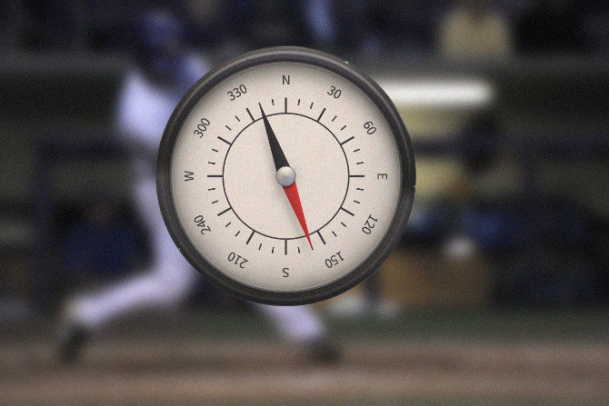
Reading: value=160 unit=°
